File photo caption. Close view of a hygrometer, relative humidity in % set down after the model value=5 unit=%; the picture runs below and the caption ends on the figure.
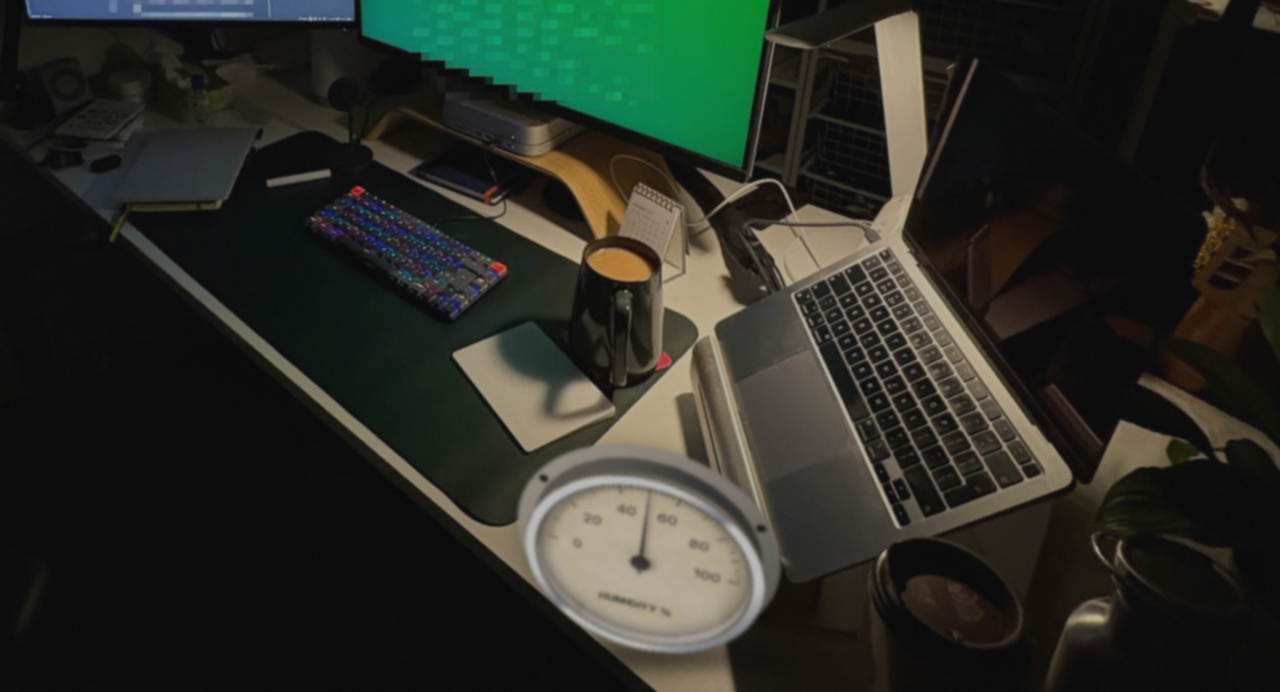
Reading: value=50 unit=%
